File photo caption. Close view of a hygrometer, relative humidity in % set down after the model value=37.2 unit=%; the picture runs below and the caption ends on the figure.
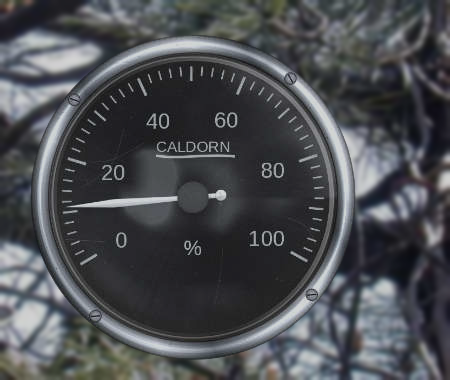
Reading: value=11 unit=%
